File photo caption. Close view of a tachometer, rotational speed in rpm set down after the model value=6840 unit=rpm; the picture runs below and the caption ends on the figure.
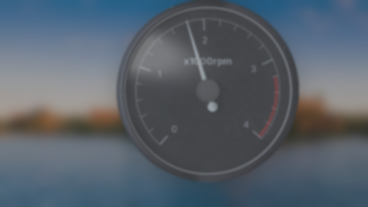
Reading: value=1800 unit=rpm
